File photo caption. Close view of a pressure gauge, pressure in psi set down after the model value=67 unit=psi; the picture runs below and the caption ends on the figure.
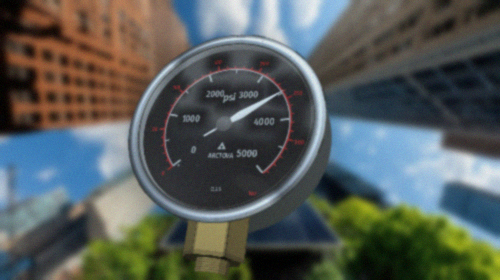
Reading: value=3500 unit=psi
